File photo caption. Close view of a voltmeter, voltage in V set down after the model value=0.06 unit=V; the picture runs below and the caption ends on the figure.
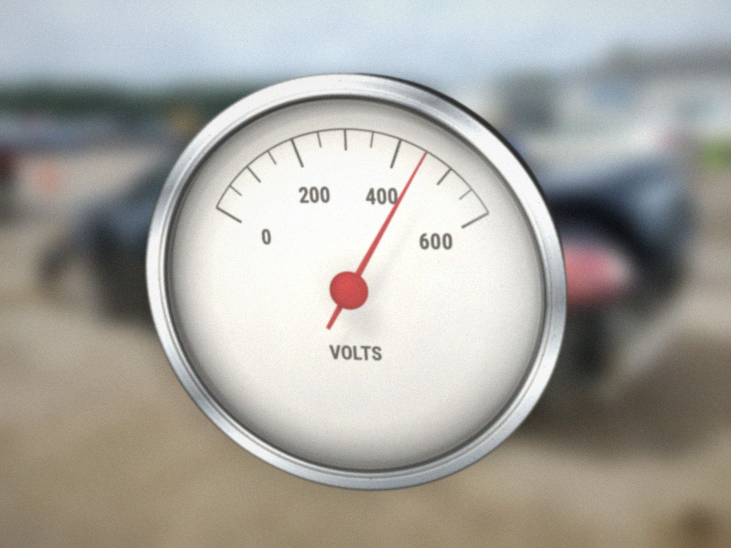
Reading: value=450 unit=V
